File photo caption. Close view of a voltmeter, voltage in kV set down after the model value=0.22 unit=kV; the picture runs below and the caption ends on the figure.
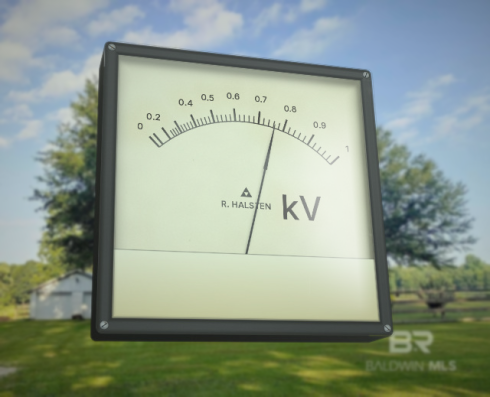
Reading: value=0.76 unit=kV
